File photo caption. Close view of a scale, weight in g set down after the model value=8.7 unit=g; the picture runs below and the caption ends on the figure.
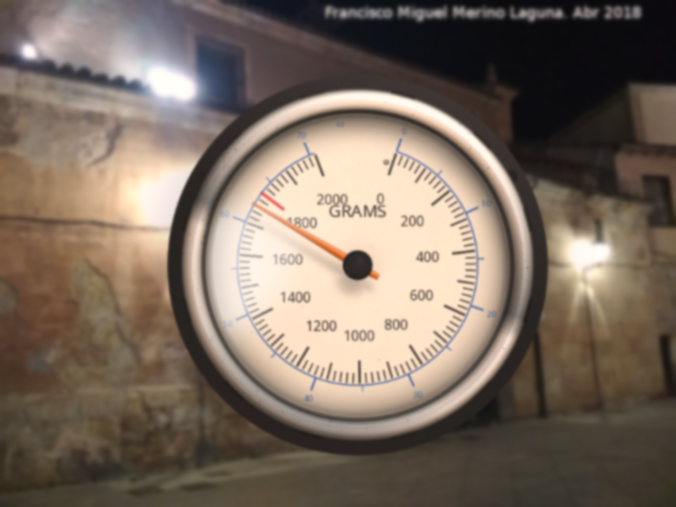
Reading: value=1760 unit=g
